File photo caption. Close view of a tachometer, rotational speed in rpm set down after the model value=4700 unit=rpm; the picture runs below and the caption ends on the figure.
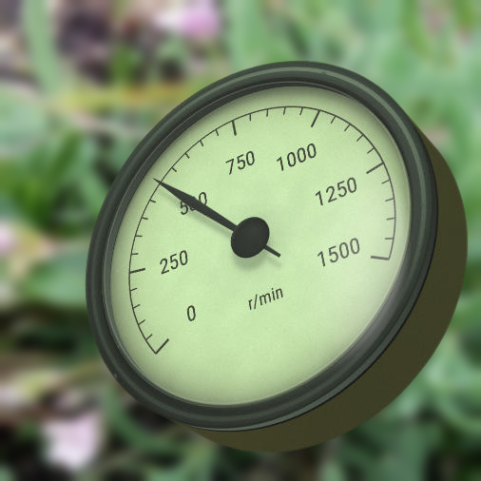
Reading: value=500 unit=rpm
